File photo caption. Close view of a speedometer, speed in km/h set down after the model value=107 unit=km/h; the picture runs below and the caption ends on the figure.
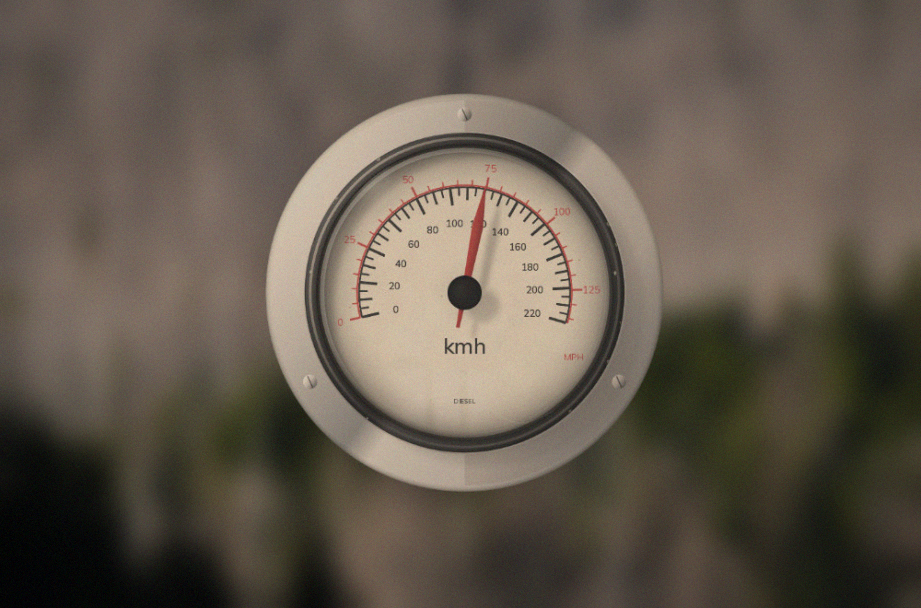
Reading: value=120 unit=km/h
